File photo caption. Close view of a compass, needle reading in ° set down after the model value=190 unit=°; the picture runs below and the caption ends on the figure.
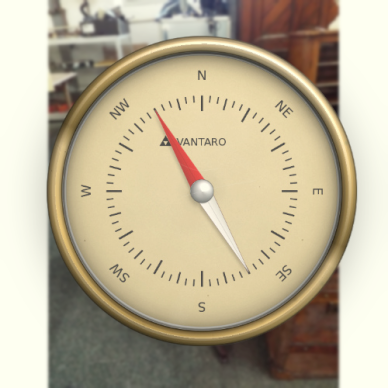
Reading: value=330 unit=°
